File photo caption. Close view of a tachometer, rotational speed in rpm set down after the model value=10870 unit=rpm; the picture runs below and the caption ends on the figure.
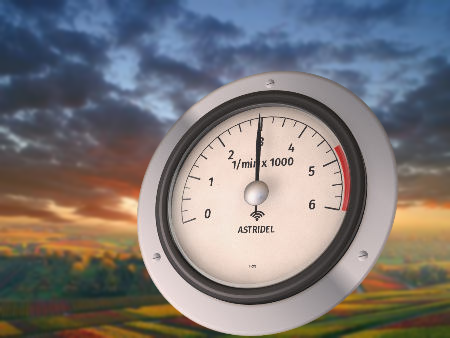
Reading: value=3000 unit=rpm
